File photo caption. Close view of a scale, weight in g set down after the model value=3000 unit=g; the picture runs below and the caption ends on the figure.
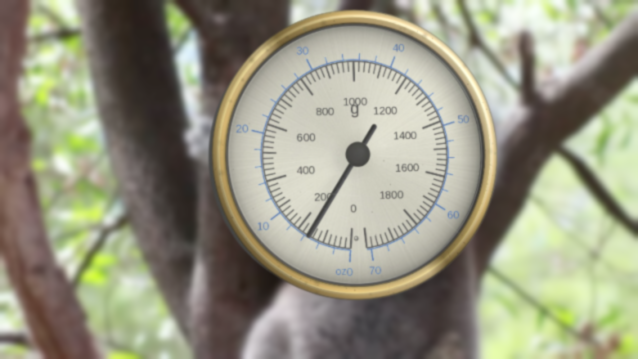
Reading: value=160 unit=g
